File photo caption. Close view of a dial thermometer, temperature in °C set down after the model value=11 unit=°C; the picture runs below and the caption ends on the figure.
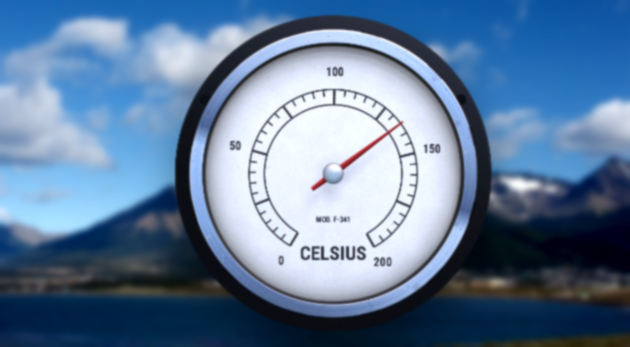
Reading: value=135 unit=°C
